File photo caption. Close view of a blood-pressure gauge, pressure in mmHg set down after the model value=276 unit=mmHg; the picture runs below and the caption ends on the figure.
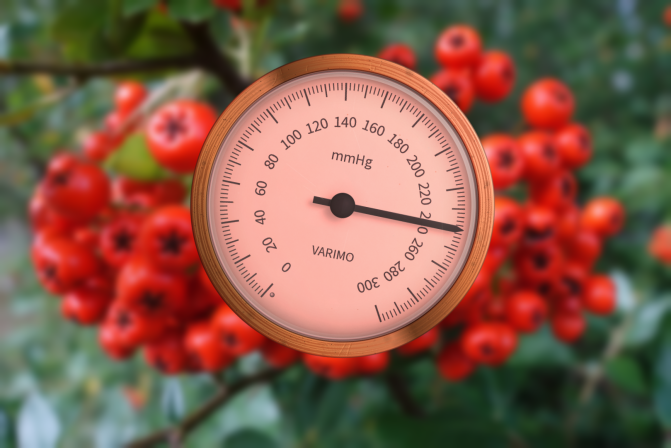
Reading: value=240 unit=mmHg
